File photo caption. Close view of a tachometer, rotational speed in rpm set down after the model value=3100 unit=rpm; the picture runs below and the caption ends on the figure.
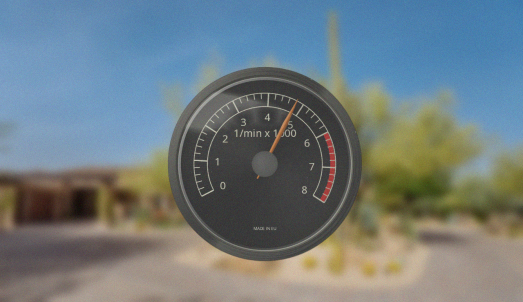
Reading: value=4800 unit=rpm
